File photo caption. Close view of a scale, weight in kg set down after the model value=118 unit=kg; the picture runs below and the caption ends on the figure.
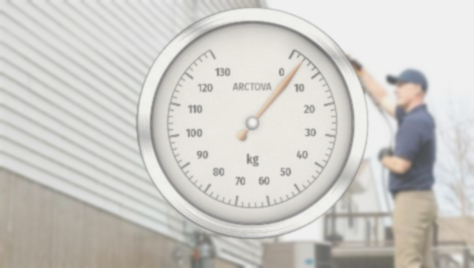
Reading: value=4 unit=kg
